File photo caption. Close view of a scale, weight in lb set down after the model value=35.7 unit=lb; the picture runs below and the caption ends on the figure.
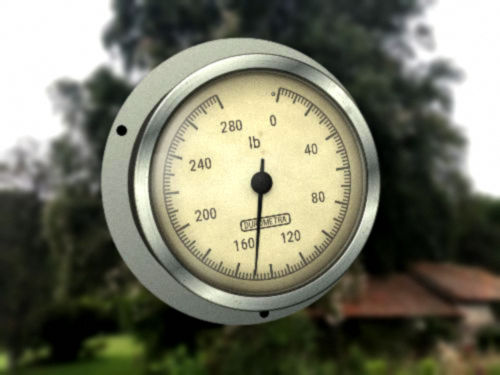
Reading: value=150 unit=lb
